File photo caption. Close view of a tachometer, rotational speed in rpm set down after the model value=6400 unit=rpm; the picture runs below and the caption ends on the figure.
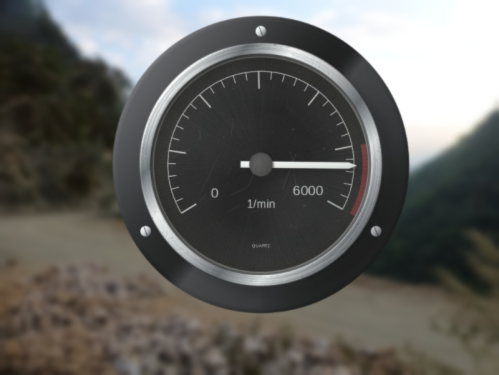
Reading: value=5300 unit=rpm
